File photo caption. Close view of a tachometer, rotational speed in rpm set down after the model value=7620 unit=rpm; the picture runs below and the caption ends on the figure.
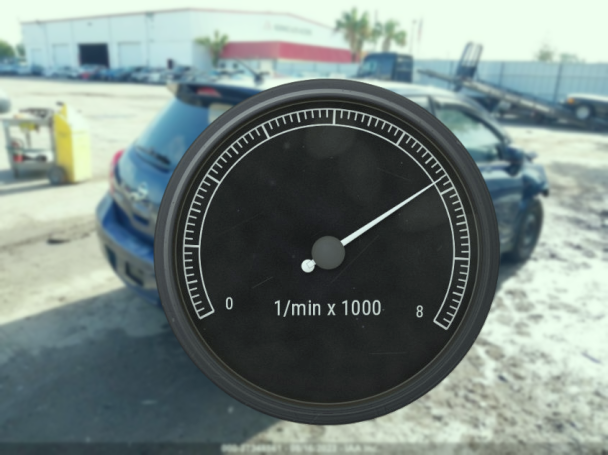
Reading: value=5800 unit=rpm
